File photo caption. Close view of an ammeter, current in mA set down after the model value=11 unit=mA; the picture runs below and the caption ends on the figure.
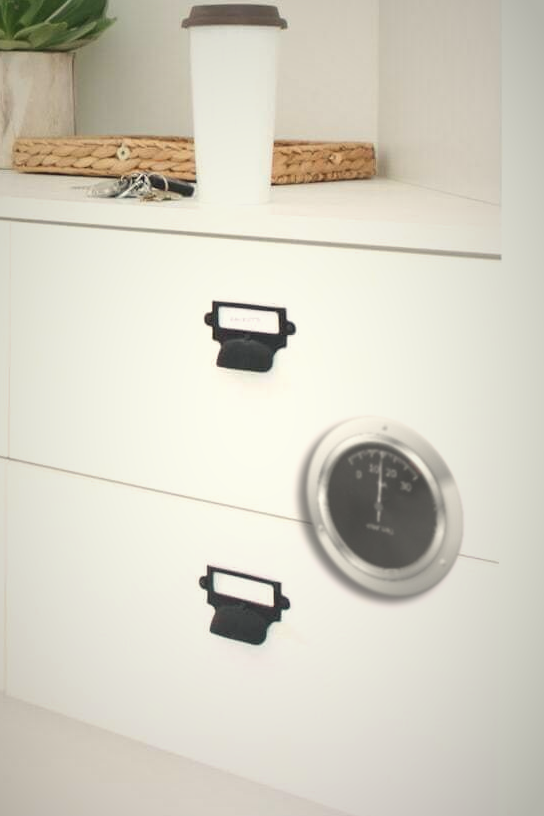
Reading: value=15 unit=mA
